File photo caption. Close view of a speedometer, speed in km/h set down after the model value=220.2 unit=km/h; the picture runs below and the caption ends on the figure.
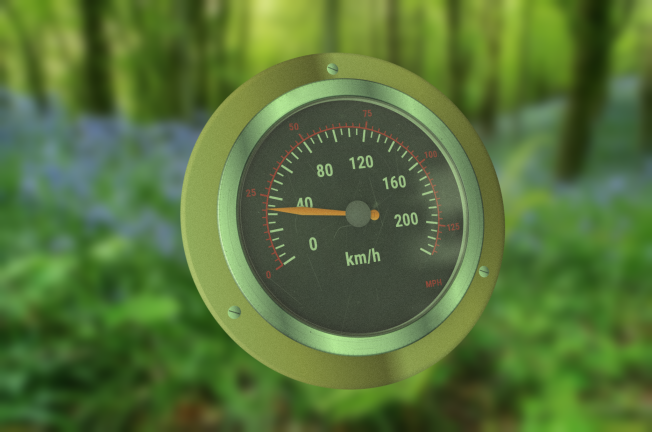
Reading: value=32.5 unit=km/h
